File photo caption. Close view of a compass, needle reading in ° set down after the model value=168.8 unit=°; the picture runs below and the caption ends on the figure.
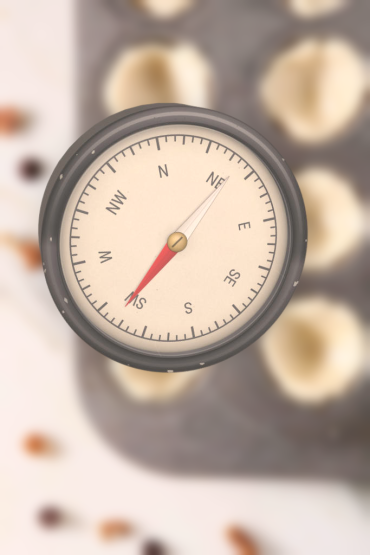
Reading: value=230 unit=°
